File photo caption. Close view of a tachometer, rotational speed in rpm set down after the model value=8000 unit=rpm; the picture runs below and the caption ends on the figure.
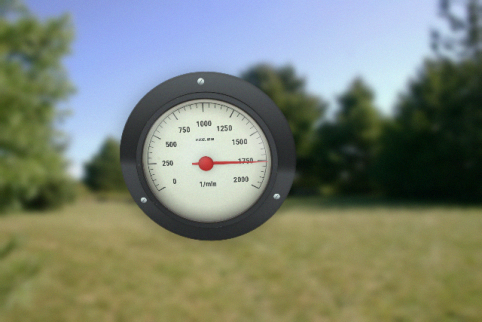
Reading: value=1750 unit=rpm
